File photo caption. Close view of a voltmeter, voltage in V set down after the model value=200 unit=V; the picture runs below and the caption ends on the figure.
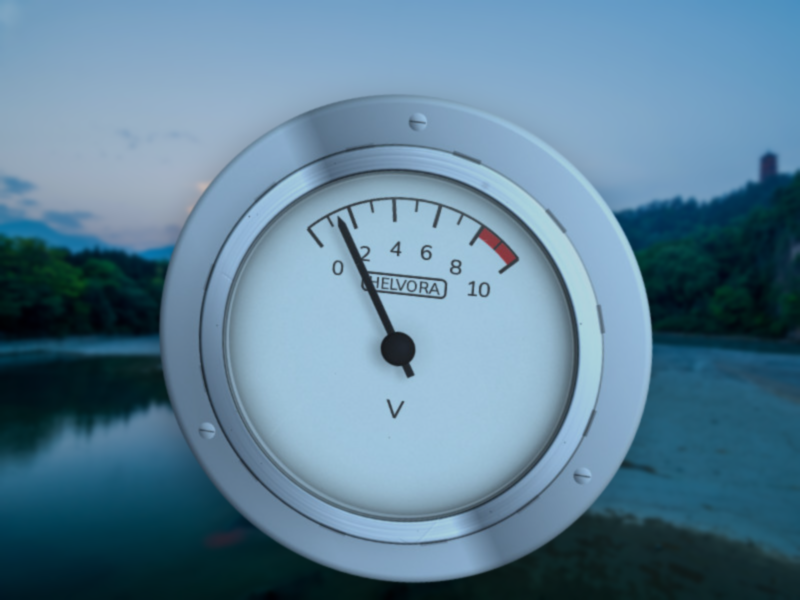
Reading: value=1.5 unit=V
